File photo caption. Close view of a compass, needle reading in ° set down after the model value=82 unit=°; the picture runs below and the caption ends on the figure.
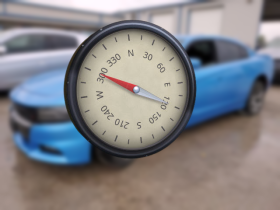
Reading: value=300 unit=°
